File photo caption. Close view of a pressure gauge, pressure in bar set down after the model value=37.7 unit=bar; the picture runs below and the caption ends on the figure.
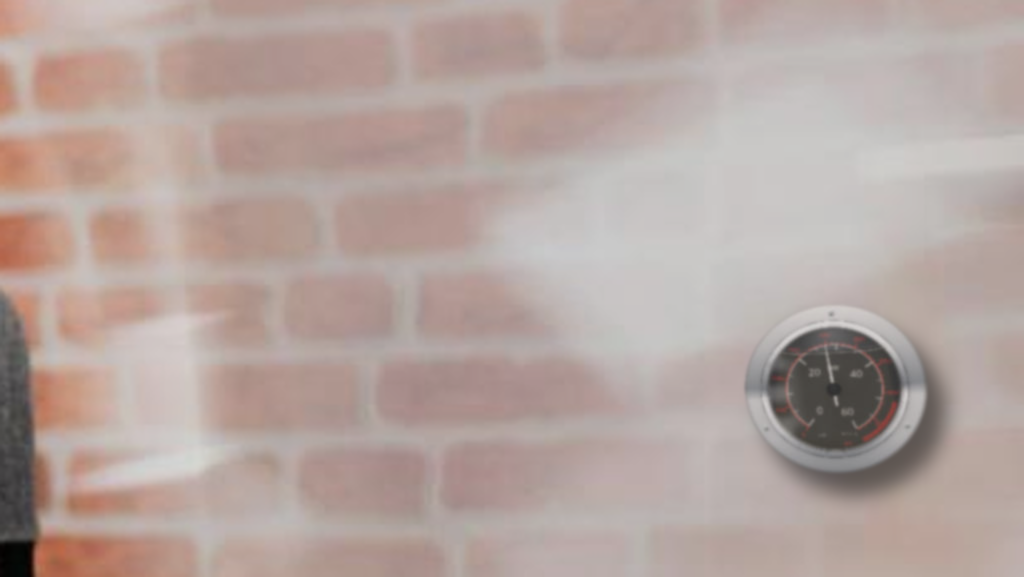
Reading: value=27.5 unit=bar
